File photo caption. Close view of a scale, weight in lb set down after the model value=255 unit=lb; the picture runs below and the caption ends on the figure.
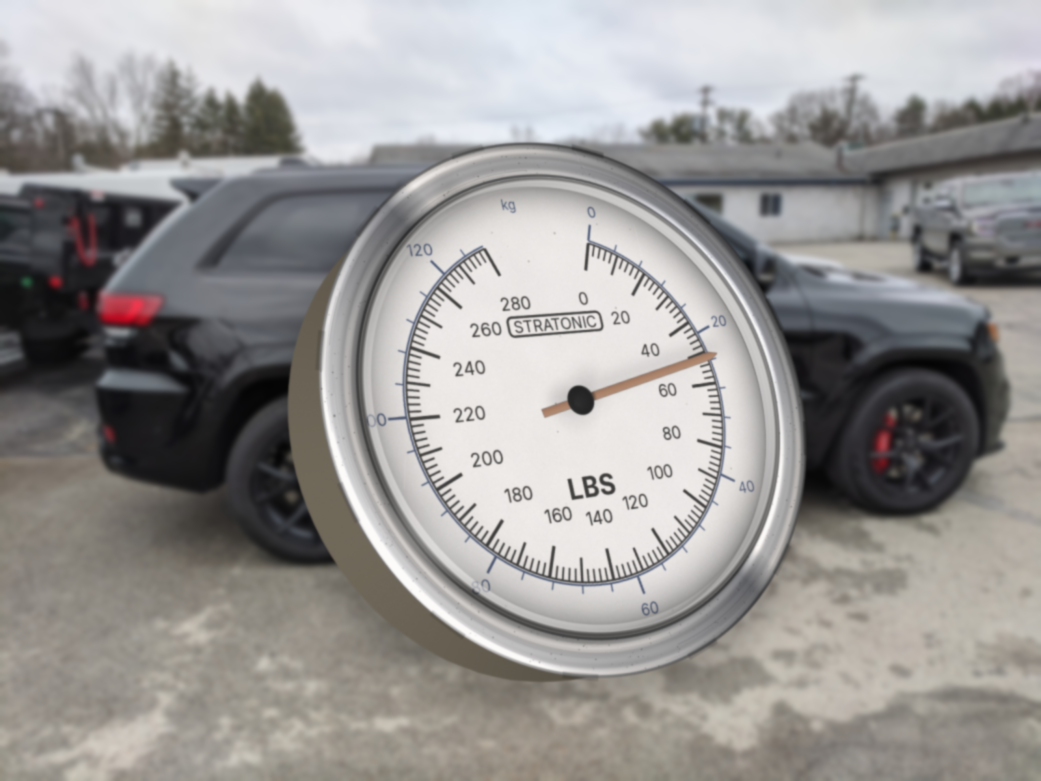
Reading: value=52 unit=lb
